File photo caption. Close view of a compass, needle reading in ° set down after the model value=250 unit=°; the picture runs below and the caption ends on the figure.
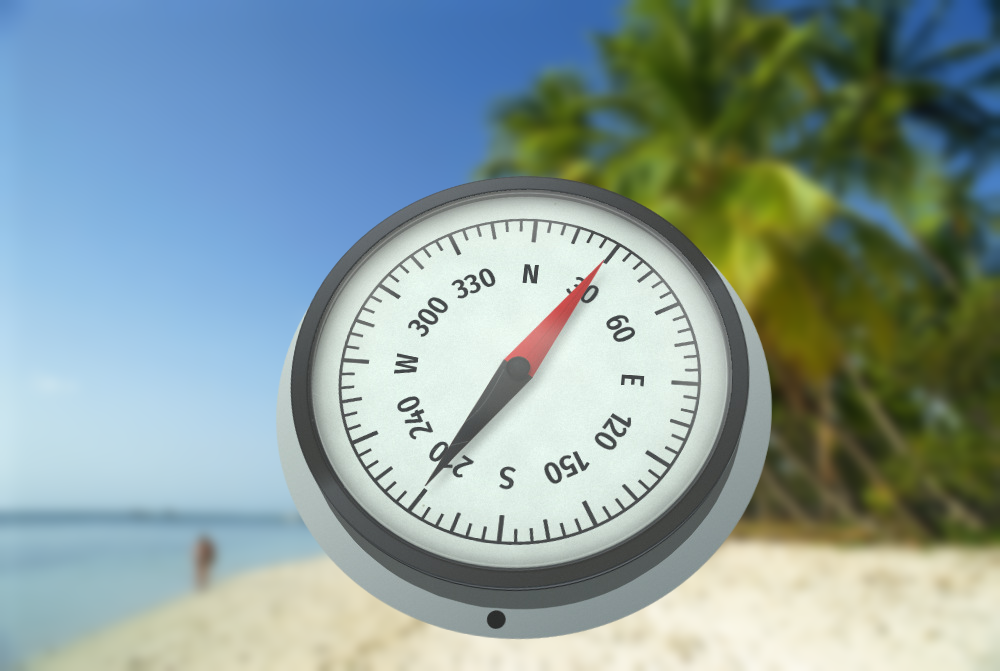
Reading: value=30 unit=°
